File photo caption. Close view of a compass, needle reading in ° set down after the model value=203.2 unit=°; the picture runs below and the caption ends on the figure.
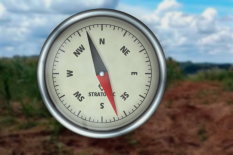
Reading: value=160 unit=°
